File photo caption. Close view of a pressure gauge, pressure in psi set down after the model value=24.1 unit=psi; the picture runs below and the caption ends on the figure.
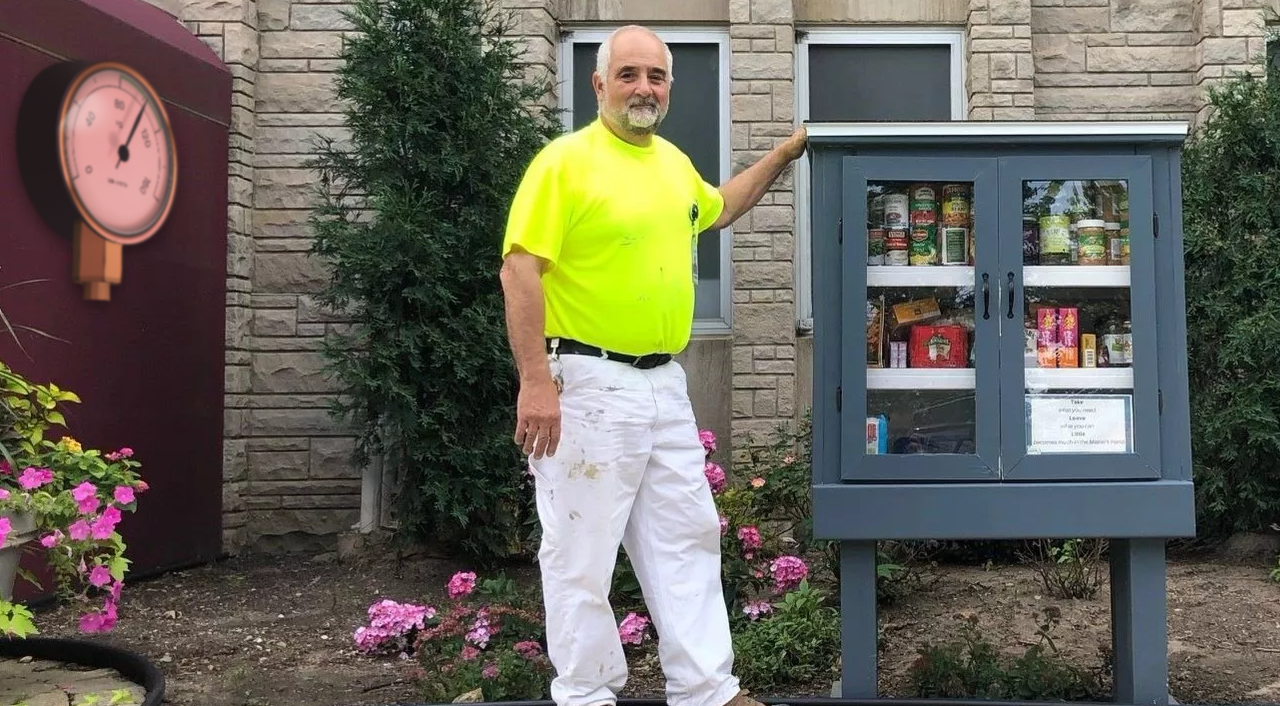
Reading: value=100 unit=psi
